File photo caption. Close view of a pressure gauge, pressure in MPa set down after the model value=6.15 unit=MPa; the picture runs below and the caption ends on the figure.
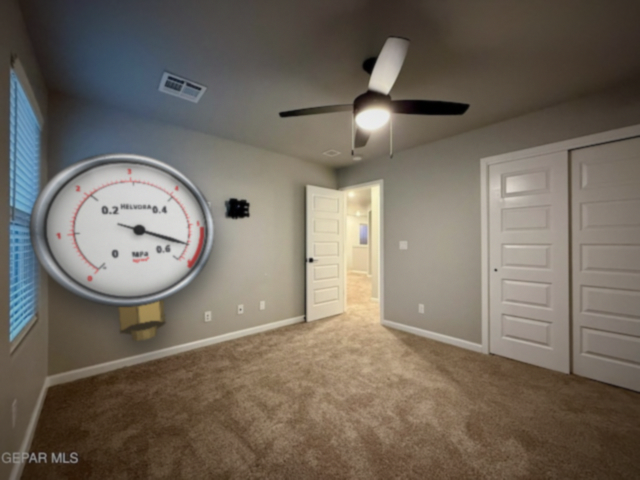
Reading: value=0.55 unit=MPa
